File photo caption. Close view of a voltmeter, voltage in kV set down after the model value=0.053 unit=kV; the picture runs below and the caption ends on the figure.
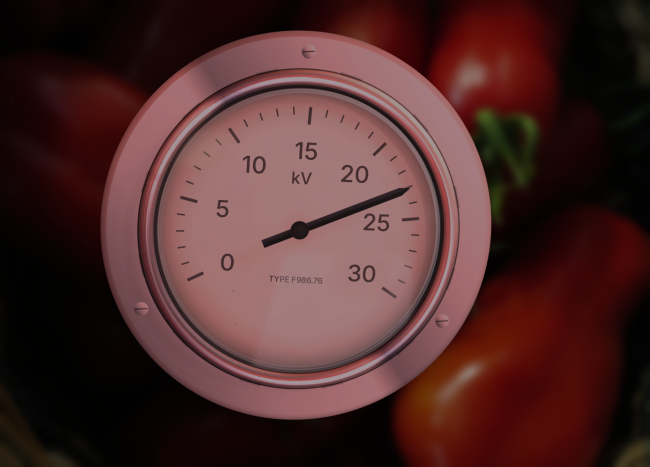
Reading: value=23 unit=kV
